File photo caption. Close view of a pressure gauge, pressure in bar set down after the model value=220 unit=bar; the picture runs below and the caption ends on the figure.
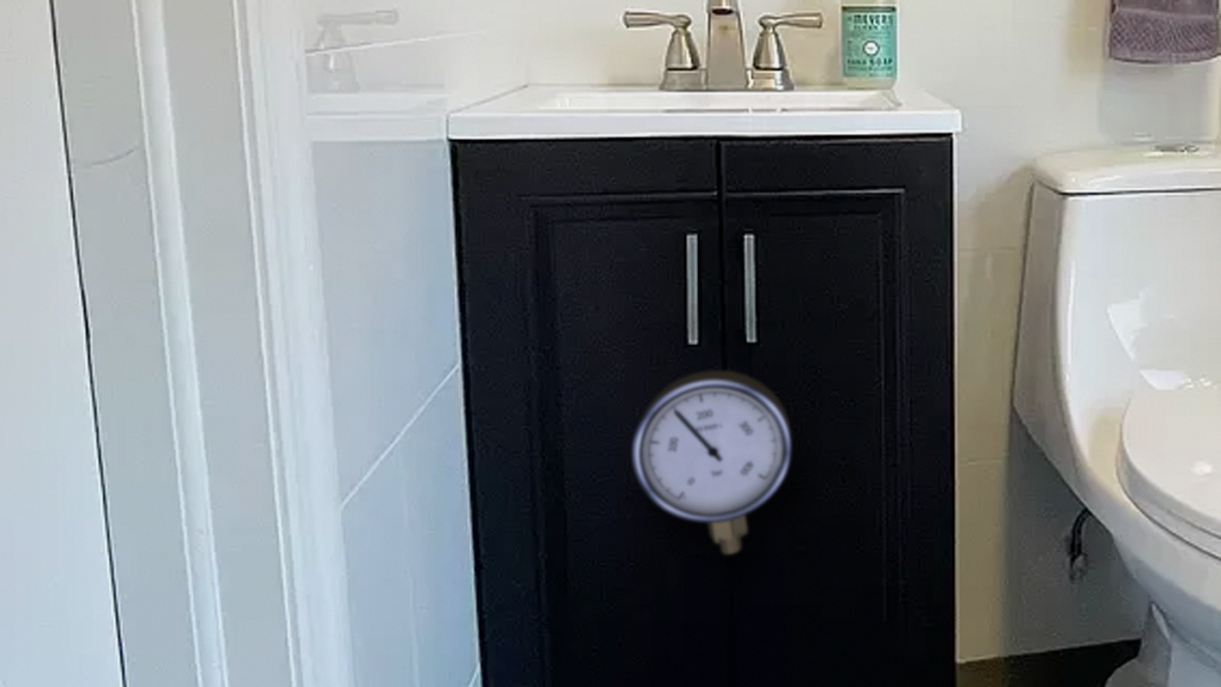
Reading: value=160 unit=bar
